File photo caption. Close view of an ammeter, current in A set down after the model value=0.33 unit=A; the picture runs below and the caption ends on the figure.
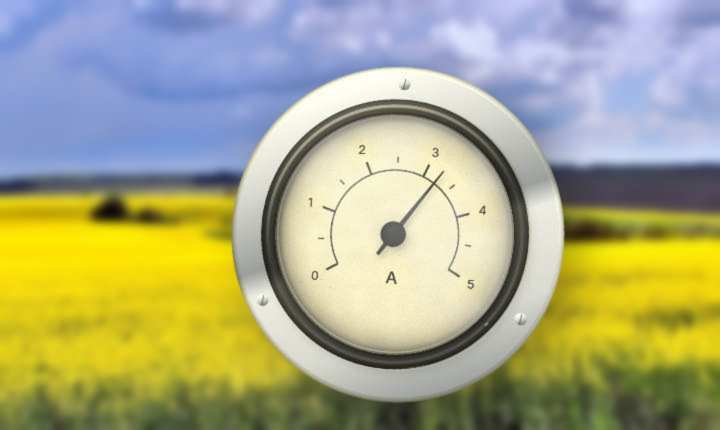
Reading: value=3.25 unit=A
